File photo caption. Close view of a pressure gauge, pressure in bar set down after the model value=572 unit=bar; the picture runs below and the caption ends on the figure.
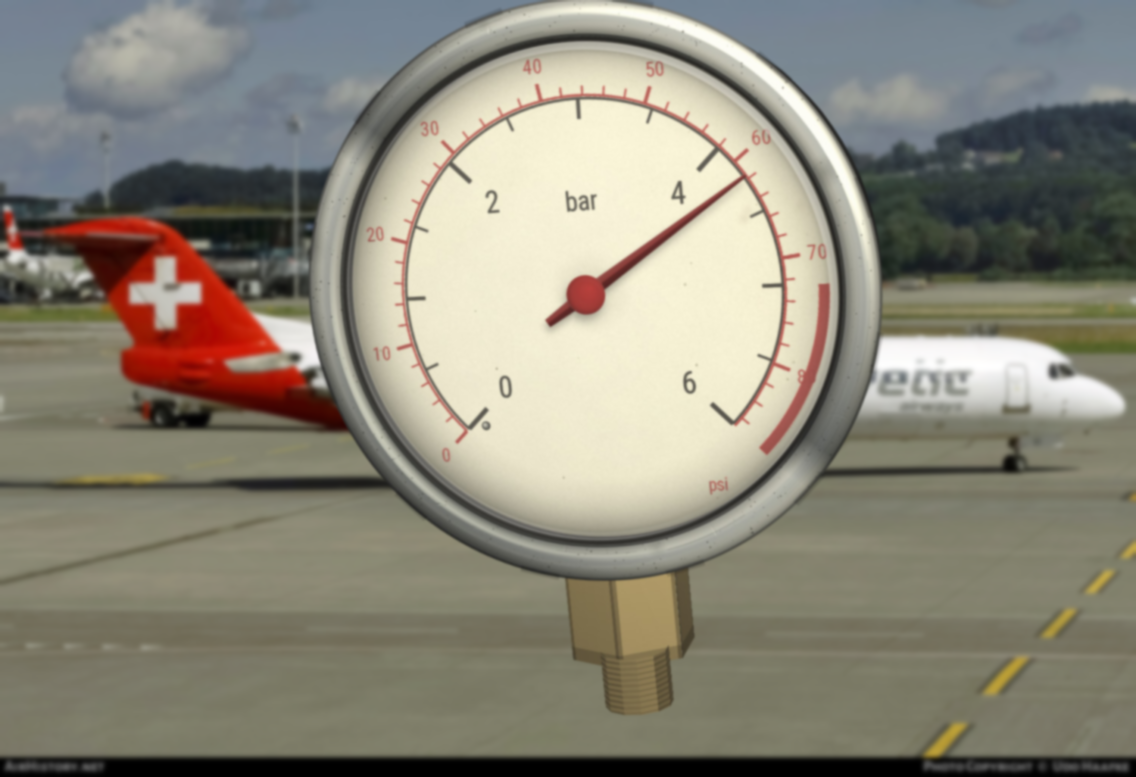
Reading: value=4.25 unit=bar
